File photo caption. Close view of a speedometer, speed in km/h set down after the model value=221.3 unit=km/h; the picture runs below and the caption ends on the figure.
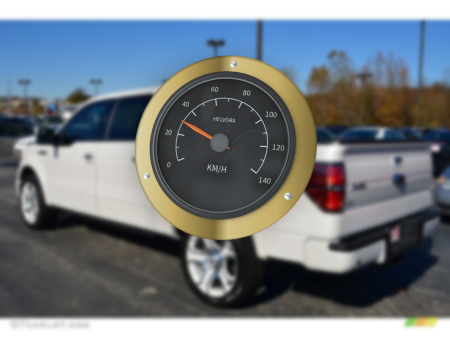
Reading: value=30 unit=km/h
